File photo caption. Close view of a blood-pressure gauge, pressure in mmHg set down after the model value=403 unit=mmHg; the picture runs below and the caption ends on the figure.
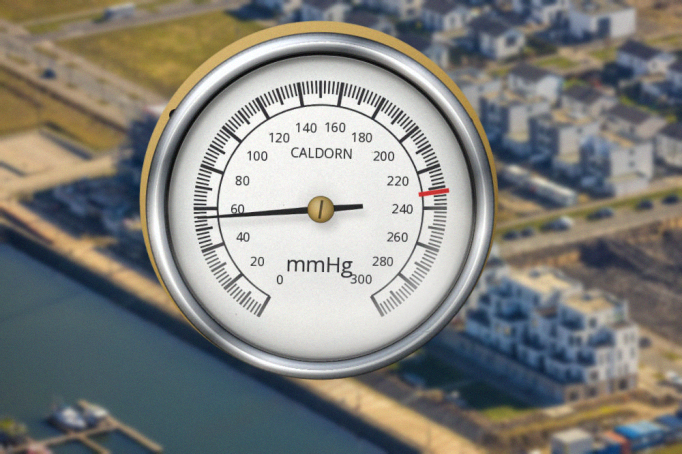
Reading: value=56 unit=mmHg
